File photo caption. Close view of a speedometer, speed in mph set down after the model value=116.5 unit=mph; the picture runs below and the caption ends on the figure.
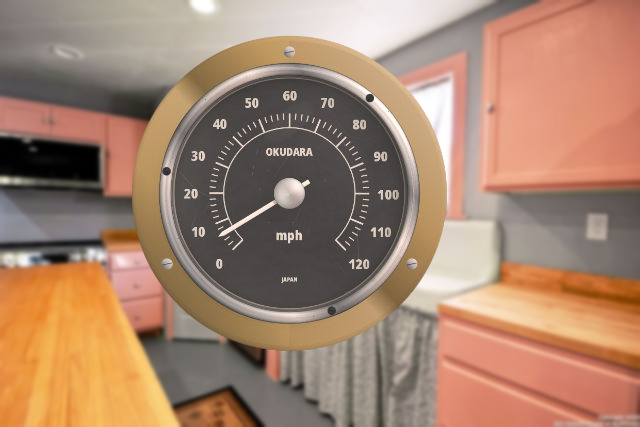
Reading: value=6 unit=mph
